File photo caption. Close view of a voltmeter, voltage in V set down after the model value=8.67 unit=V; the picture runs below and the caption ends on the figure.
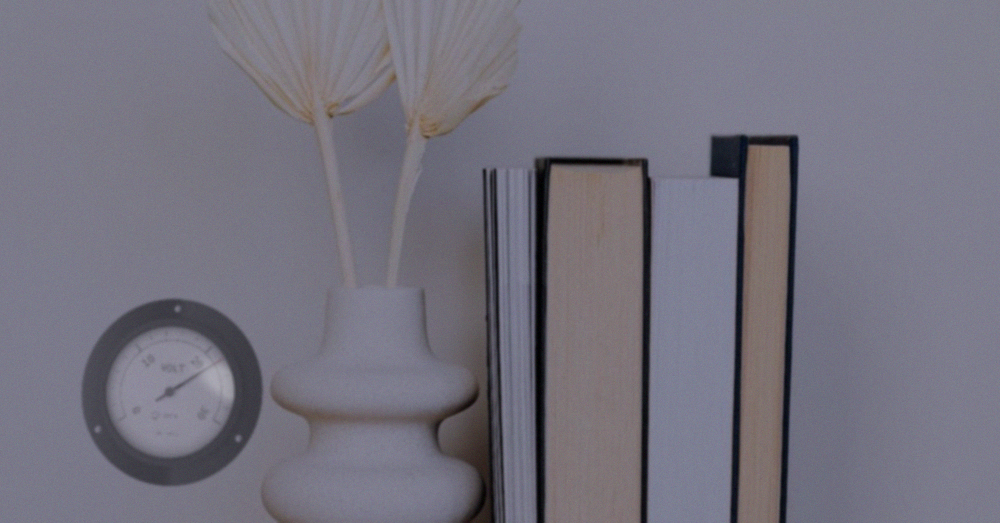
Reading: value=22 unit=V
